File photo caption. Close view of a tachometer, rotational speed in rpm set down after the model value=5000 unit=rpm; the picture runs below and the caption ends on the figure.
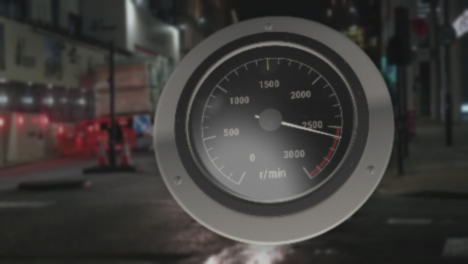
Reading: value=2600 unit=rpm
